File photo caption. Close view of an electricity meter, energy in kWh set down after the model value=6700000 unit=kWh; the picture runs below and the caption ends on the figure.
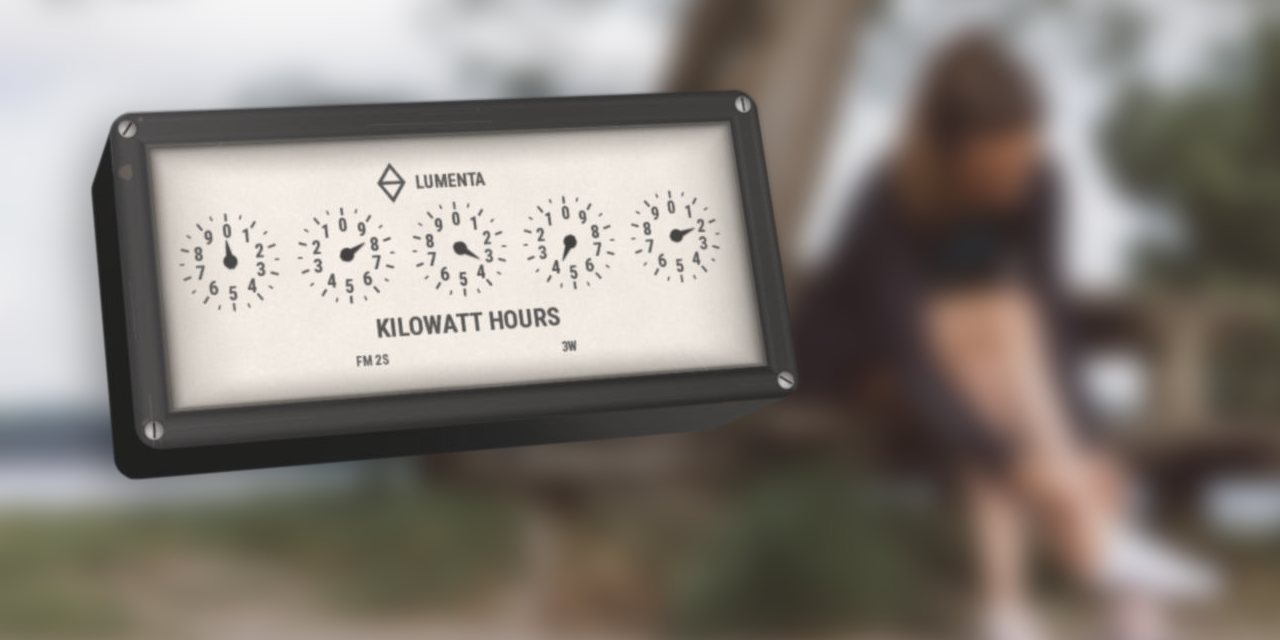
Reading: value=98342 unit=kWh
